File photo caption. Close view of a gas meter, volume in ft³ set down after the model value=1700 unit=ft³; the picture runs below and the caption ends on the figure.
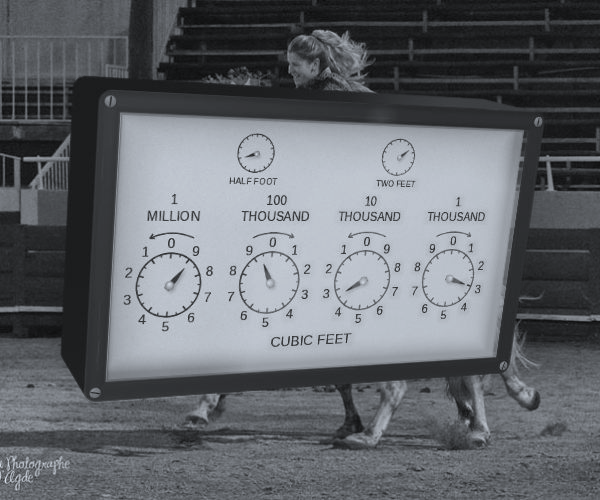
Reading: value=893300 unit=ft³
